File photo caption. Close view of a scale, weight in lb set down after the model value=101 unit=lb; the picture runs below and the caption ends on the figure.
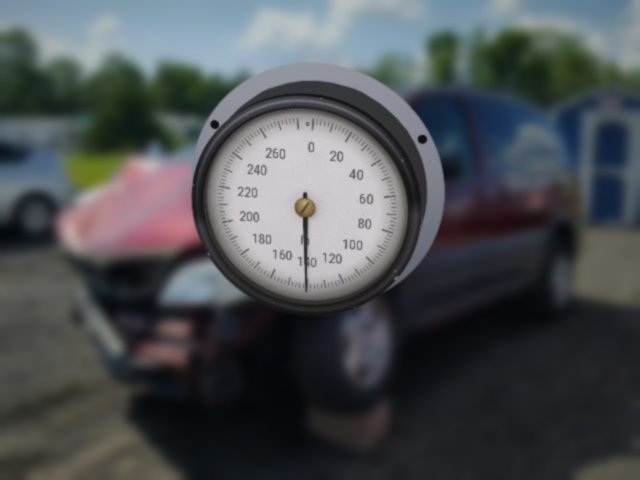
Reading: value=140 unit=lb
